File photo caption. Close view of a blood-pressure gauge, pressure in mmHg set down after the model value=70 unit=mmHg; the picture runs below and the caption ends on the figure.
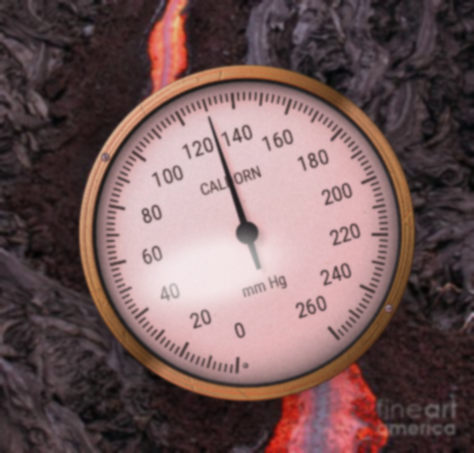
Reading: value=130 unit=mmHg
